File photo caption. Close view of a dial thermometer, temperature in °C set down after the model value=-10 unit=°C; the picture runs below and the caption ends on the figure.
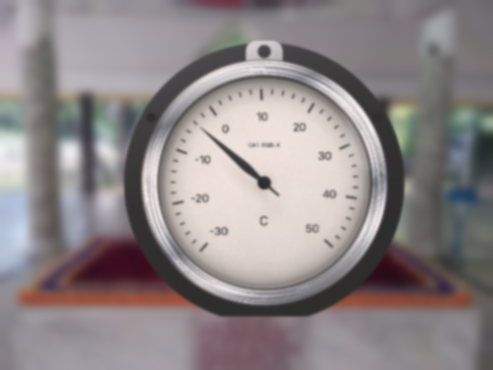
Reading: value=-4 unit=°C
